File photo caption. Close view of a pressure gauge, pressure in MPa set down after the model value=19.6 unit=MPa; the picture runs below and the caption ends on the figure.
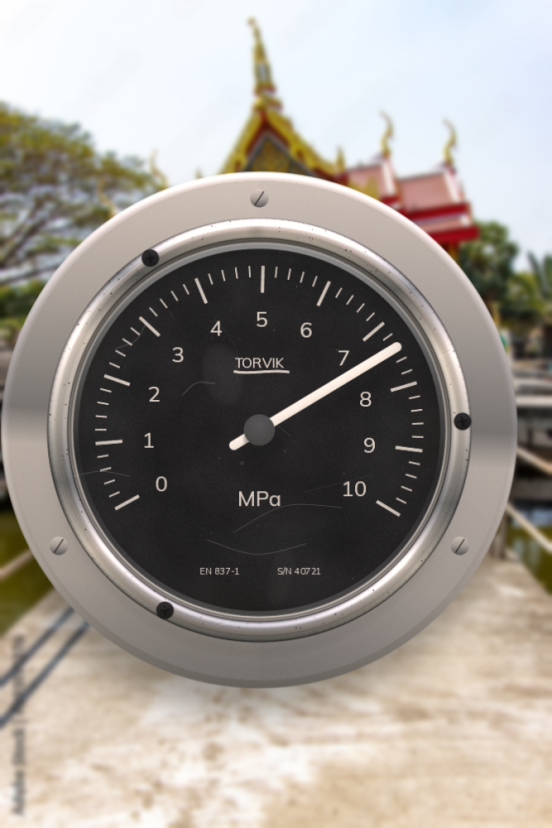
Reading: value=7.4 unit=MPa
